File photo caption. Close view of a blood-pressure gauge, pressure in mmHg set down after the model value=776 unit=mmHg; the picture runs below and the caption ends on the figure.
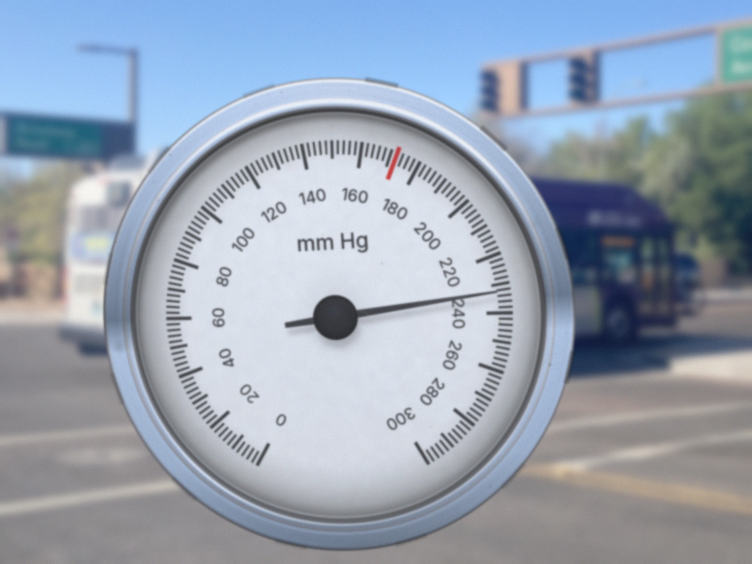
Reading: value=232 unit=mmHg
